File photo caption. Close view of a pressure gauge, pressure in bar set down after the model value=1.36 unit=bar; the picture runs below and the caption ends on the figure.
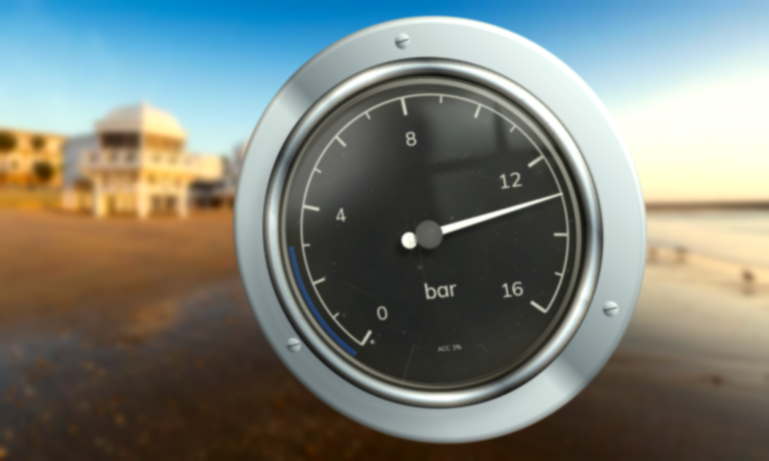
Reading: value=13 unit=bar
